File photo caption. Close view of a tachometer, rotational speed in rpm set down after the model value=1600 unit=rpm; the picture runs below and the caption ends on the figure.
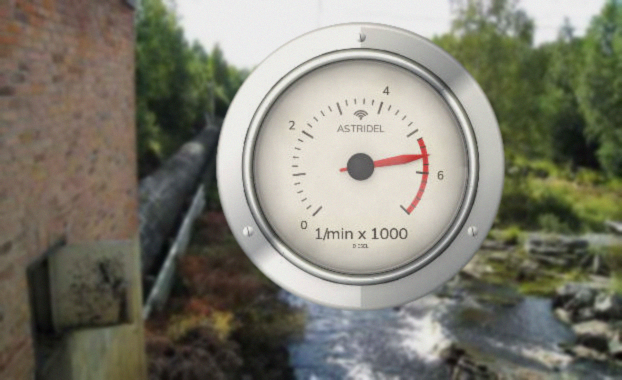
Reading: value=5600 unit=rpm
